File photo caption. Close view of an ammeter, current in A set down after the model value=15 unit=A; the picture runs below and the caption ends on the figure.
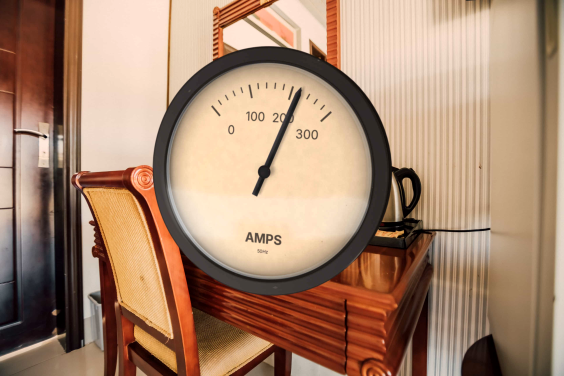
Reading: value=220 unit=A
